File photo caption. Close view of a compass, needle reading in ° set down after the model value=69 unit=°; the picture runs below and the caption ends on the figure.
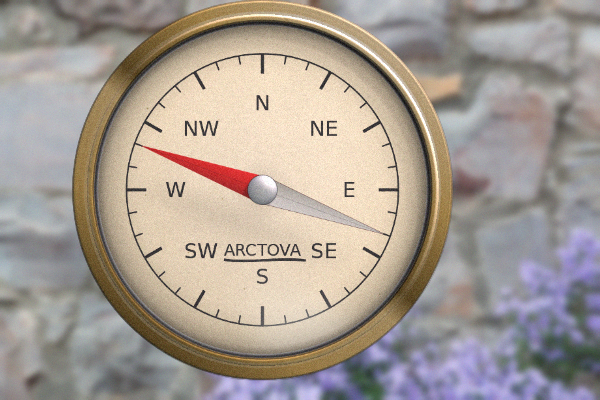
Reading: value=290 unit=°
